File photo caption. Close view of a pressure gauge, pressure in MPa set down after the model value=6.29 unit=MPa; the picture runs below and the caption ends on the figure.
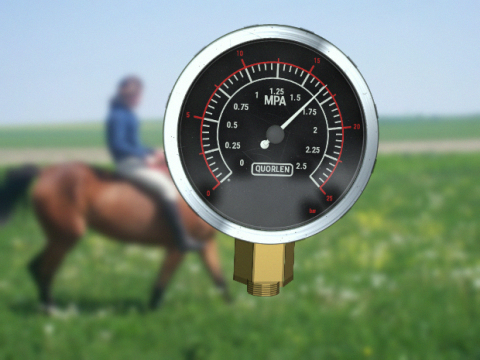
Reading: value=1.65 unit=MPa
